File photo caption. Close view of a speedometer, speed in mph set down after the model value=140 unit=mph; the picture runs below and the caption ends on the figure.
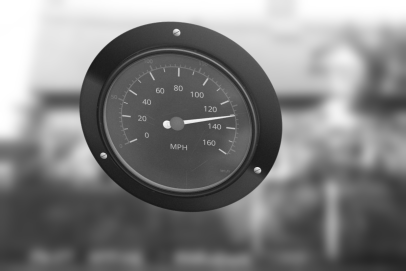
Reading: value=130 unit=mph
